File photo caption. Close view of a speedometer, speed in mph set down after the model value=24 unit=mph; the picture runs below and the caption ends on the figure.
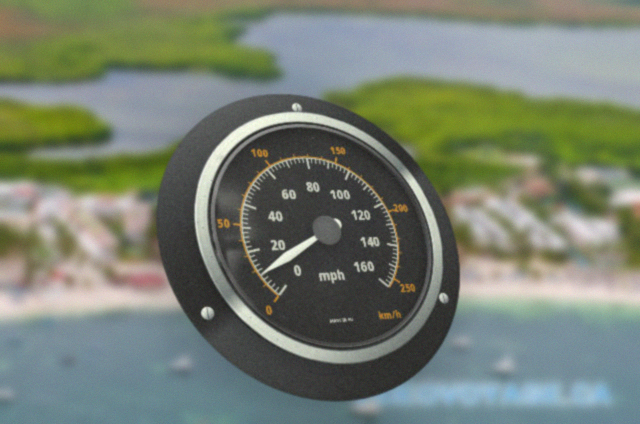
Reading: value=10 unit=mph
